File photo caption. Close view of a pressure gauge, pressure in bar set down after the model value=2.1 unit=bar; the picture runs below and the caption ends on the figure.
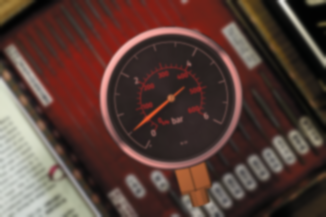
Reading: value=0.5 unit=bar
